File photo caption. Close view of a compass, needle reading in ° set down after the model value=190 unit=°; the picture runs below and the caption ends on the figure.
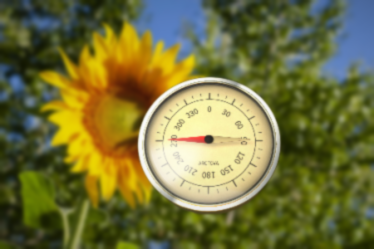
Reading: value=270 unit=°
